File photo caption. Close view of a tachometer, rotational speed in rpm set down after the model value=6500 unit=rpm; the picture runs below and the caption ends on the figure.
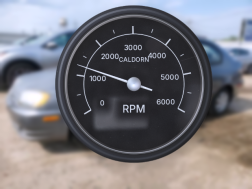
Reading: value=1250 unit=rpm
